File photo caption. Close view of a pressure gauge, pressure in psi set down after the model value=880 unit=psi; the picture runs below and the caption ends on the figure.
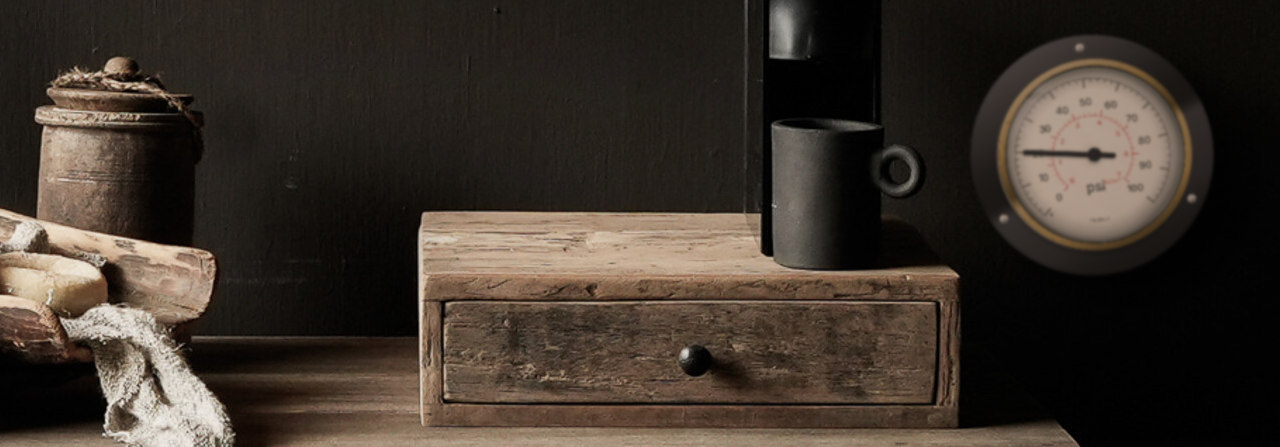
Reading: value=20 unit=psi
